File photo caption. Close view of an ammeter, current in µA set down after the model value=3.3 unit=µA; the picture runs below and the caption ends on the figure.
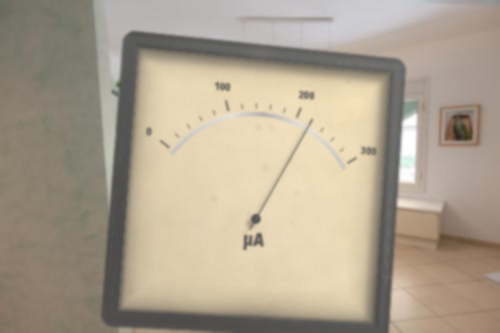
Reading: value=220 unit=µA
